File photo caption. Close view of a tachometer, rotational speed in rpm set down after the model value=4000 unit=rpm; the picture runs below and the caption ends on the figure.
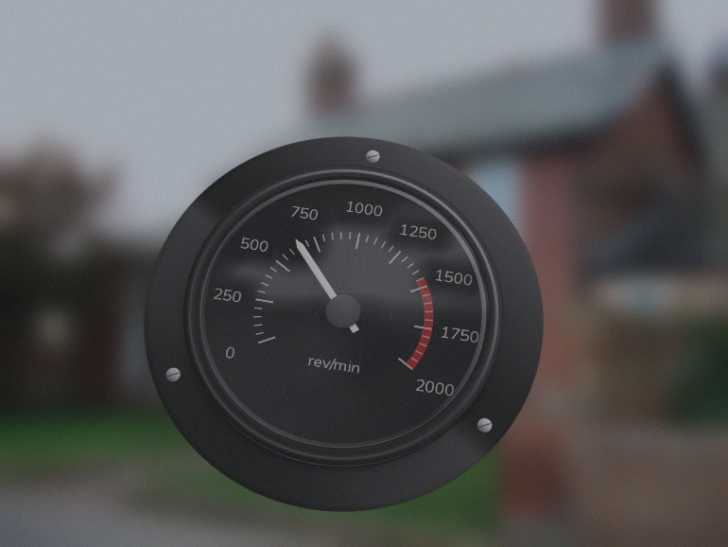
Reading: value=650 unit=rpm
